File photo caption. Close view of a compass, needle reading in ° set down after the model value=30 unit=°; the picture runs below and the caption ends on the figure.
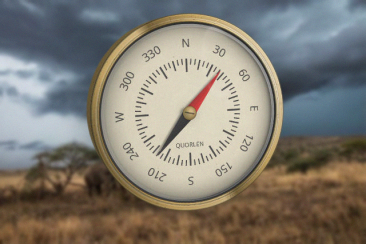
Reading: value=40 unit=°
